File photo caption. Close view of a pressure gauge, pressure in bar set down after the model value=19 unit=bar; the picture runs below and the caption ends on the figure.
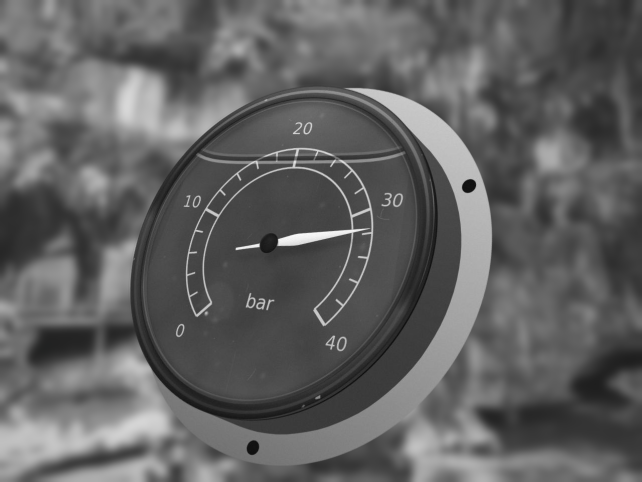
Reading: value=32 unit=bar
